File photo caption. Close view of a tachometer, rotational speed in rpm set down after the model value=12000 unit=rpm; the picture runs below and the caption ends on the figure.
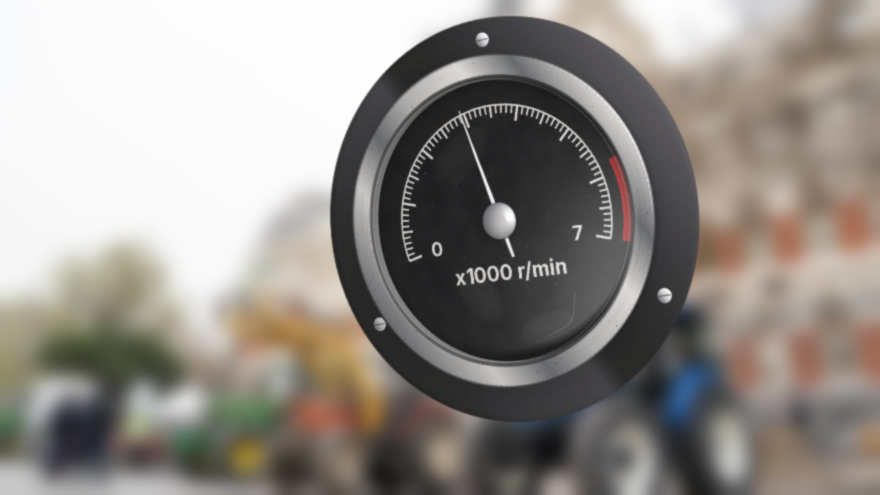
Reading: value=3000 unit=rpm
